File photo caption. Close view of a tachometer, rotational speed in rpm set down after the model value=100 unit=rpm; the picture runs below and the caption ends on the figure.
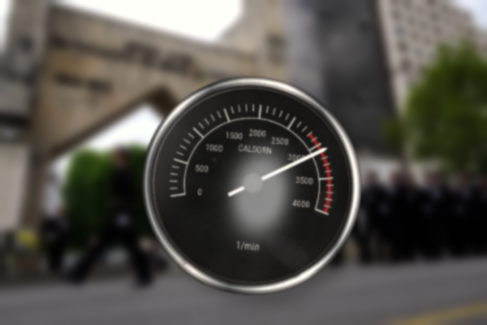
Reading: value=3100 unit=rpm
